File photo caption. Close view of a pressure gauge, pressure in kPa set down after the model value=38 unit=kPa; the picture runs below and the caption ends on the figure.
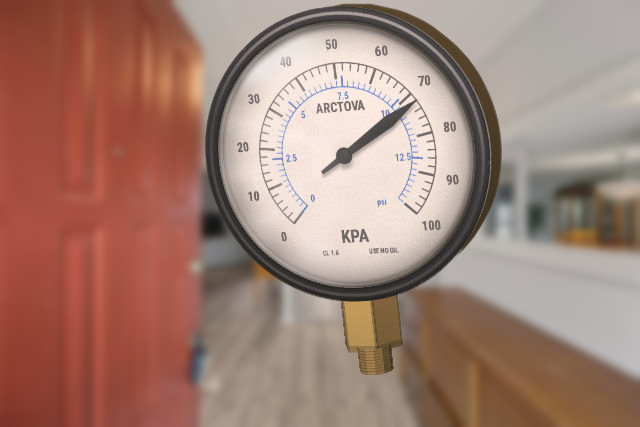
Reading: value=72 unit=kPa
